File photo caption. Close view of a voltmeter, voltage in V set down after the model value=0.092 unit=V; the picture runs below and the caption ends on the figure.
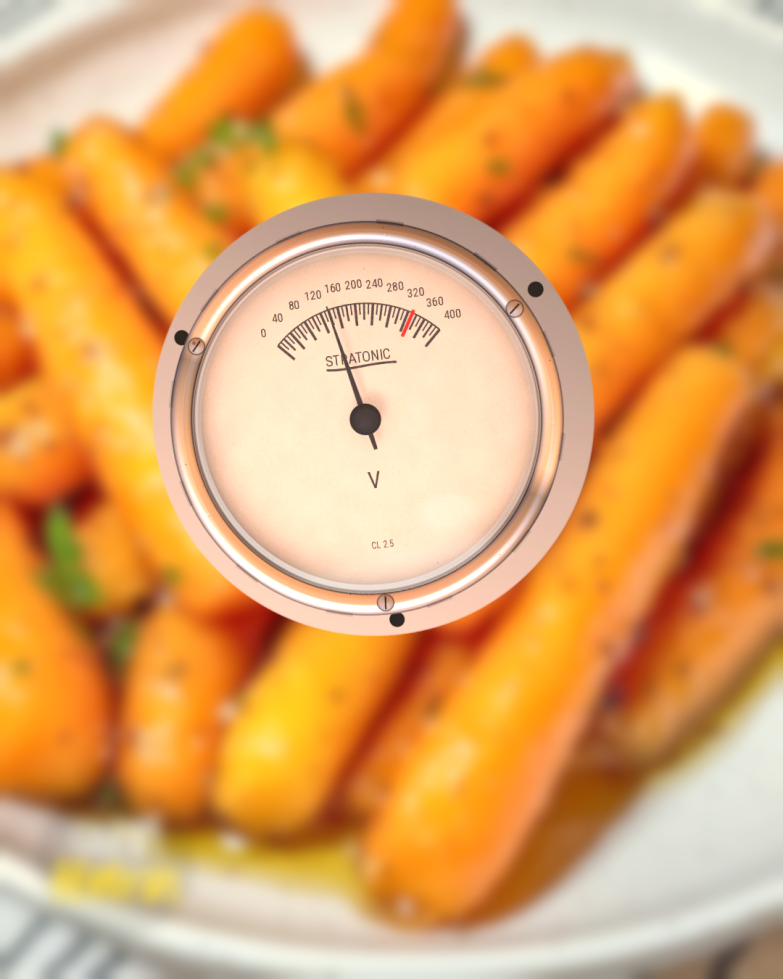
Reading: value=140 unit=V
